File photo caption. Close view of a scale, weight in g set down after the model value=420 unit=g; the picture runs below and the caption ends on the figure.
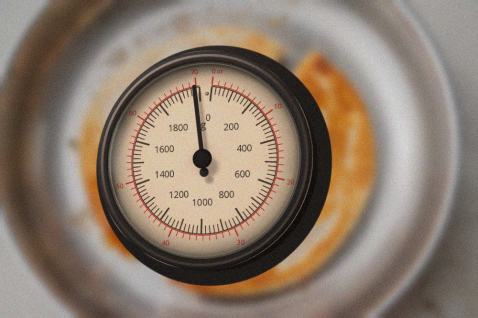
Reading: value=1980 unit=g
